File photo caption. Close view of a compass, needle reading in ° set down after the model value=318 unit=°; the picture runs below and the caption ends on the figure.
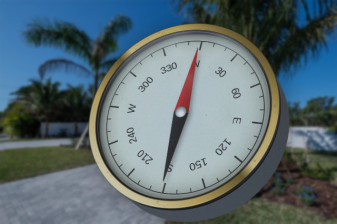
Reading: value=0 unit=°
